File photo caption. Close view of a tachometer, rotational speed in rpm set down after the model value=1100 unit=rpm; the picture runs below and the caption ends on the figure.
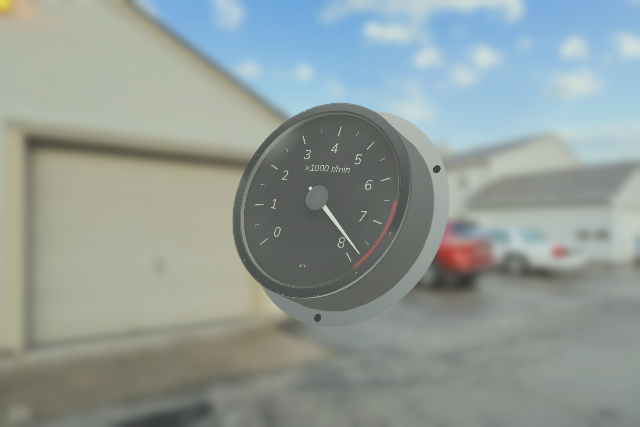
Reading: value=7750 unit=rpm
